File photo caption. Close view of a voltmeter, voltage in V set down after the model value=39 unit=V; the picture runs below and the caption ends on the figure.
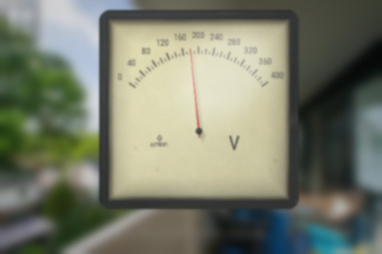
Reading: value=180 unit=V
